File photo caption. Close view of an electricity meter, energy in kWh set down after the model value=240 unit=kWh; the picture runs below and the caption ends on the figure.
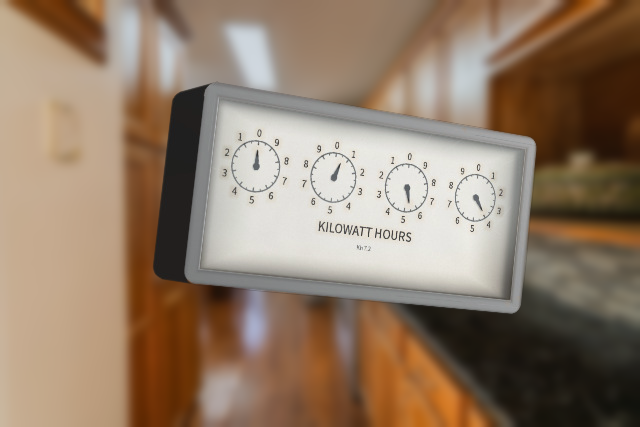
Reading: value=54 unit=kWh
